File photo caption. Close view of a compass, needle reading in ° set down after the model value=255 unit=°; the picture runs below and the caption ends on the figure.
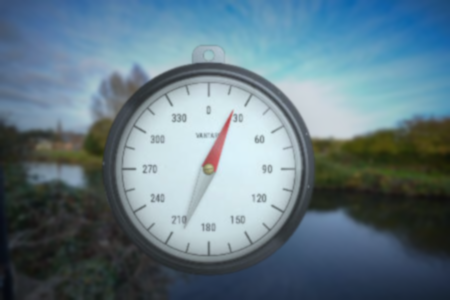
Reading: value=22.5 unit=°
